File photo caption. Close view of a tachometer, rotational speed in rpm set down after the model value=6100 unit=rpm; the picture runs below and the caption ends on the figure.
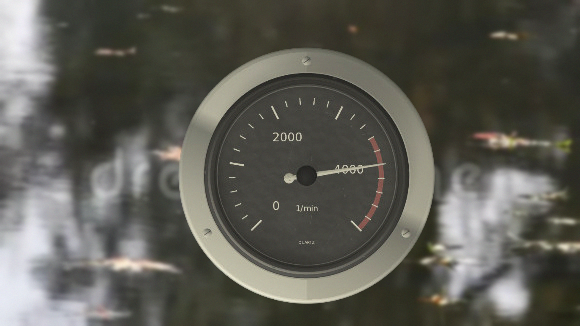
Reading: value=4000 unit=rpm
